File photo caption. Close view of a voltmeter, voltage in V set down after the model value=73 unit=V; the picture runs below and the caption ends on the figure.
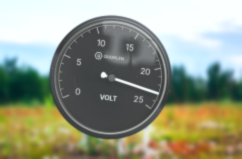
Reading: value=23 unit=V
